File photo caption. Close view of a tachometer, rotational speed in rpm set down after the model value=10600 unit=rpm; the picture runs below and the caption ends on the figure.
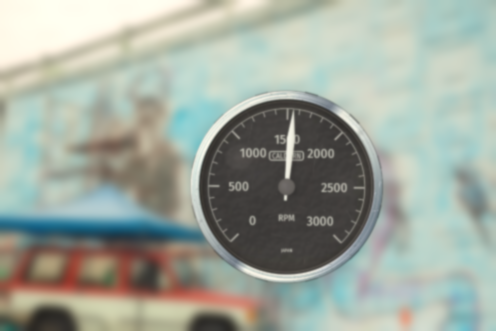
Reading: value=1550 unit=rpm
